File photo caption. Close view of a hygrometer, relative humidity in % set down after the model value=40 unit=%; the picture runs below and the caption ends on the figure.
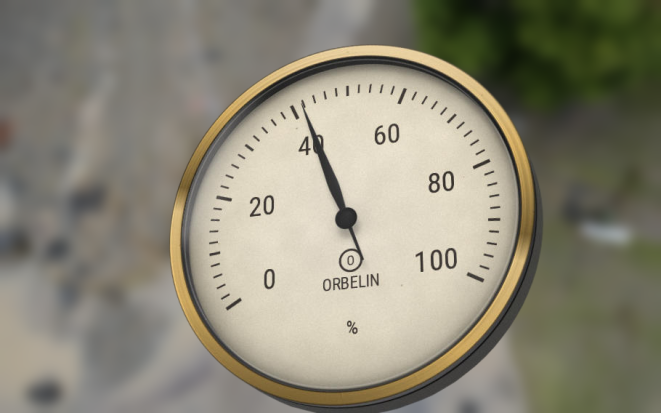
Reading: value=42 unit=%
